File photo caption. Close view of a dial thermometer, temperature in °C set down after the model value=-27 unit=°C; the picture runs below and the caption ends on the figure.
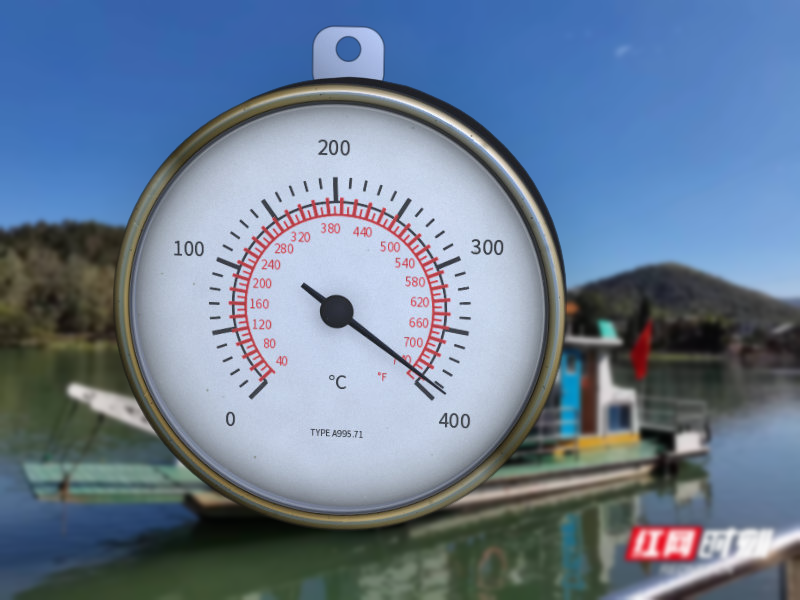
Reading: value=390 unit=°C
